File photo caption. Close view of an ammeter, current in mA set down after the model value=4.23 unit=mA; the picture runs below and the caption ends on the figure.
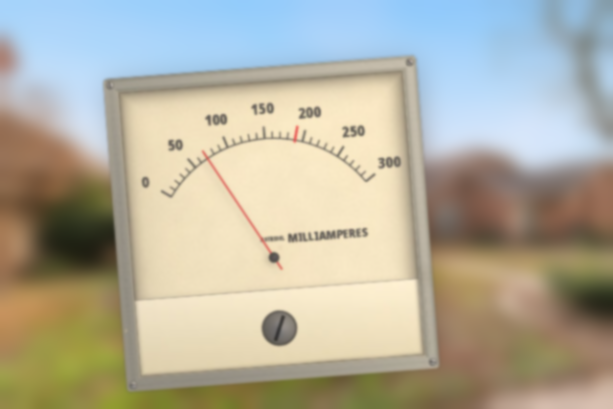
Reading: value=70 unit=mA
